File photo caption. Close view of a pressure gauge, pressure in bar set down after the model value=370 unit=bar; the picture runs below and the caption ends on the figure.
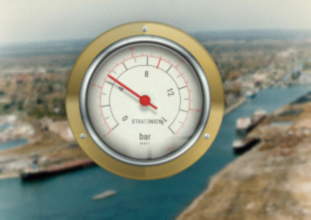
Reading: value=4.5 unit=bar
